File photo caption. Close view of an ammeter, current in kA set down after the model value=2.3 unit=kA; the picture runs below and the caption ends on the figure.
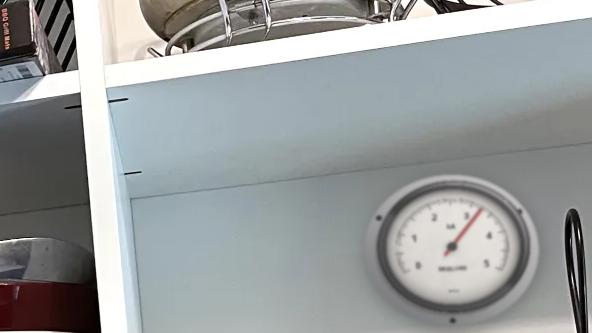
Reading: value=3.25 unit=kA
